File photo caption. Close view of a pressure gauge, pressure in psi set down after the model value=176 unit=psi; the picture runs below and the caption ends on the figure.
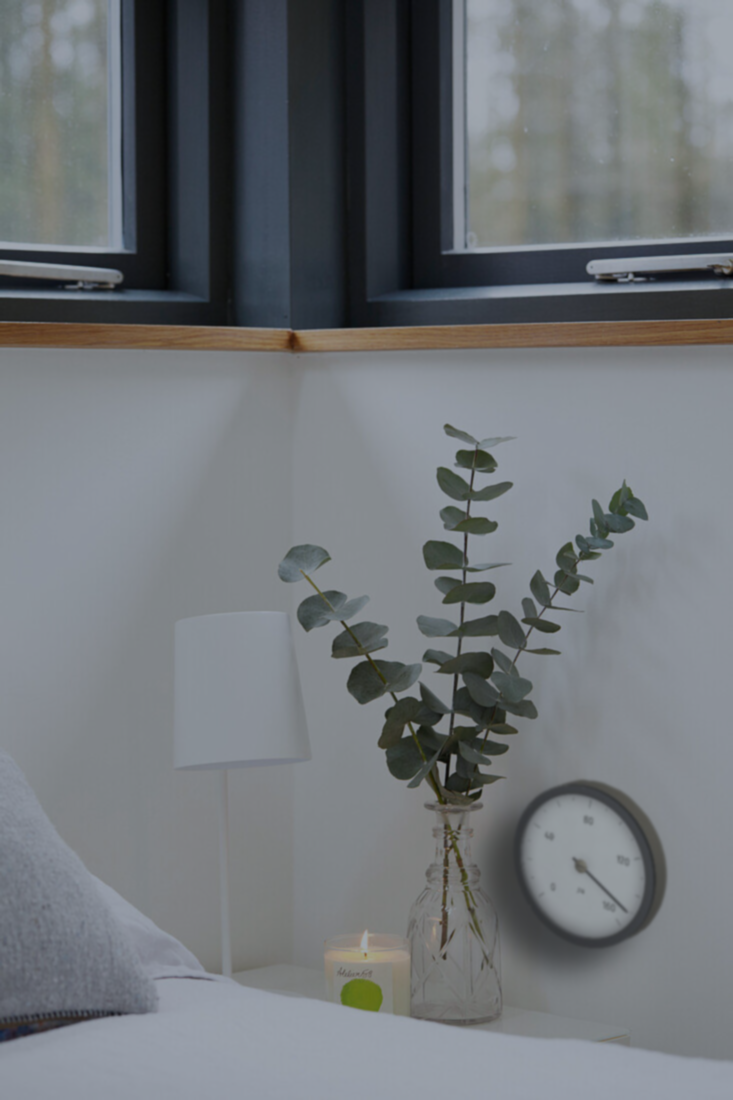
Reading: value=150 unit=psi
